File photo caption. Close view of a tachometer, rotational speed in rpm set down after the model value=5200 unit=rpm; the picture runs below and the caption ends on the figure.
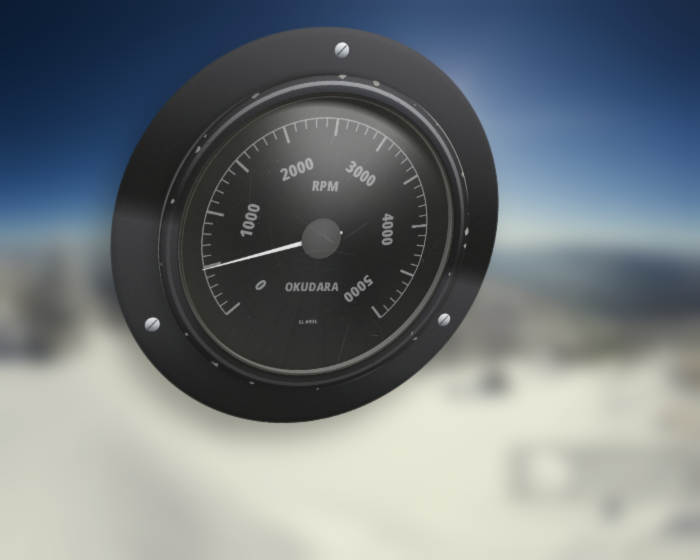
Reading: value=500 unit=rpm
